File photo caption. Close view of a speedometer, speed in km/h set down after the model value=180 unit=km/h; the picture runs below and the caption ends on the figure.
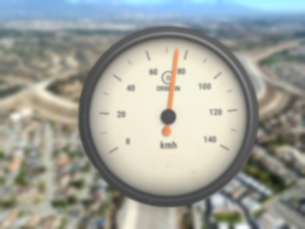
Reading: value=75 unit=km/h
